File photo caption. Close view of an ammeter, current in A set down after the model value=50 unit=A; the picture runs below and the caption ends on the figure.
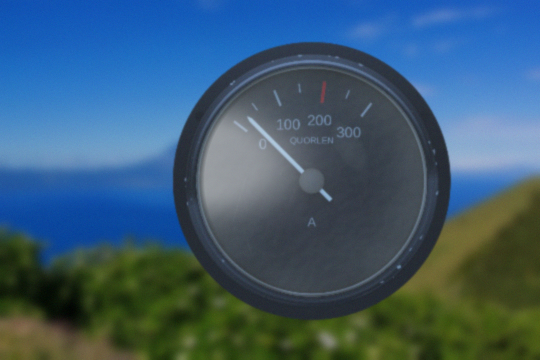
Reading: value=25 unit=A
